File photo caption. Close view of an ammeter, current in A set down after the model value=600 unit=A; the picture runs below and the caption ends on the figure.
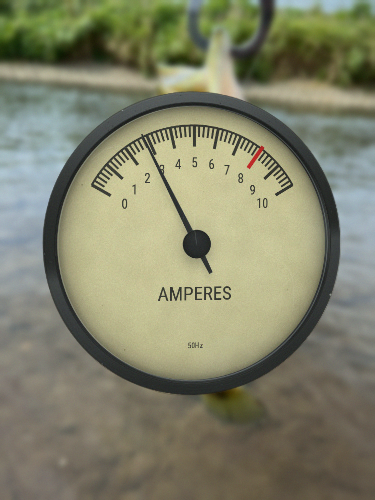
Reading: value=2.8 unit=A
